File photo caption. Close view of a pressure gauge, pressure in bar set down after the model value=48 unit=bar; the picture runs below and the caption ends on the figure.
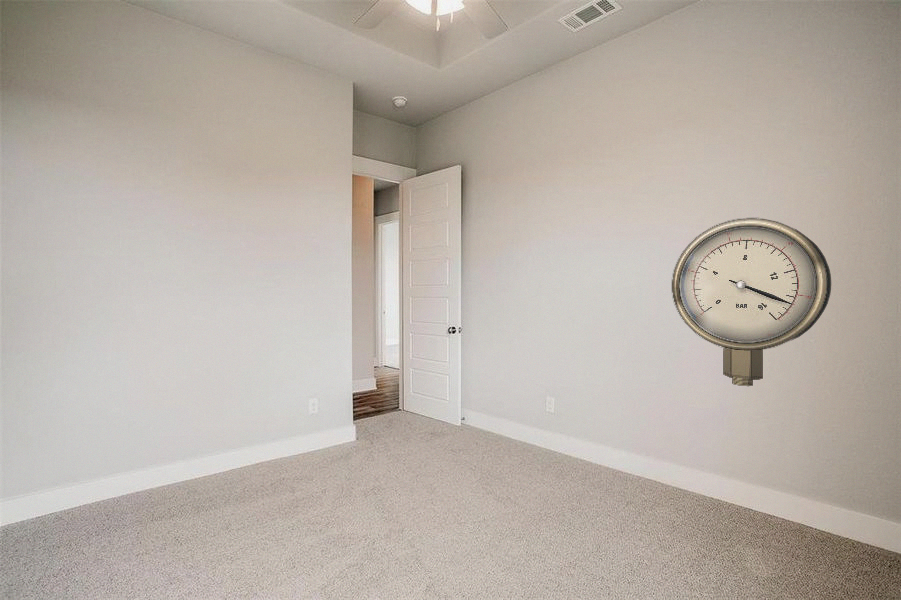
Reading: value=14.5 unit=bar
